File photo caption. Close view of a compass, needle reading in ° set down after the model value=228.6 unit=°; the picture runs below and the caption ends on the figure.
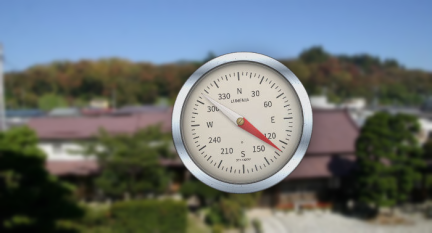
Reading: value=130 unit=°
